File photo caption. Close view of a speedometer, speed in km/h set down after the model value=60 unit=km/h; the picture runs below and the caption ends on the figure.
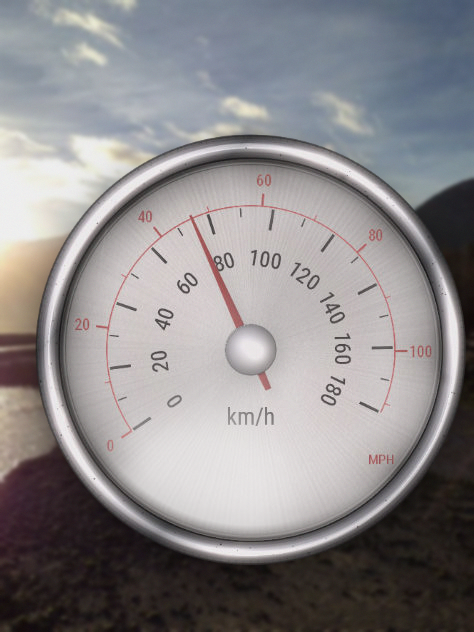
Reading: value=75 unit=km/h
